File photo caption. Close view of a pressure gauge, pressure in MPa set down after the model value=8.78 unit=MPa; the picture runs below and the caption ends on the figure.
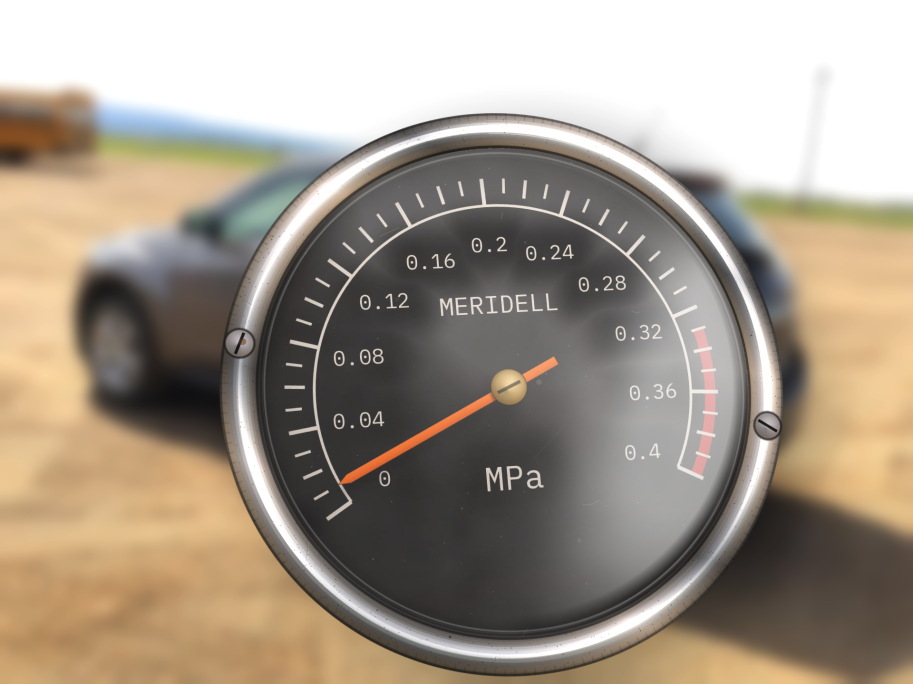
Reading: value=0.01 unit=MPa
